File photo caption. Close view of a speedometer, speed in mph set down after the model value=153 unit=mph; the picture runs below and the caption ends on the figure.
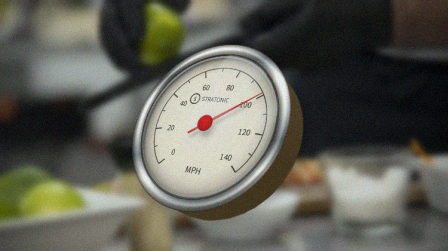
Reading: value=100 unit=mph
